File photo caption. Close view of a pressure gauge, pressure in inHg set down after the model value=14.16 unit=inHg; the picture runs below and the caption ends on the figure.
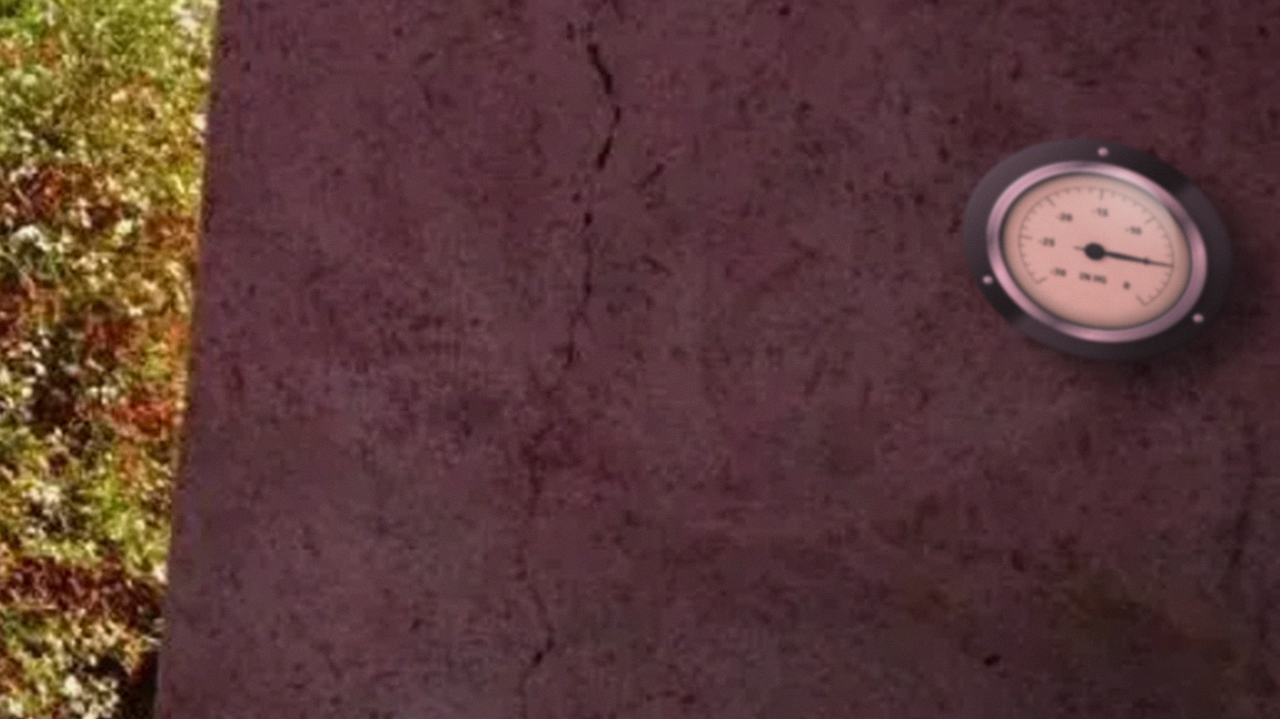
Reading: value=-5 unit=inHg
